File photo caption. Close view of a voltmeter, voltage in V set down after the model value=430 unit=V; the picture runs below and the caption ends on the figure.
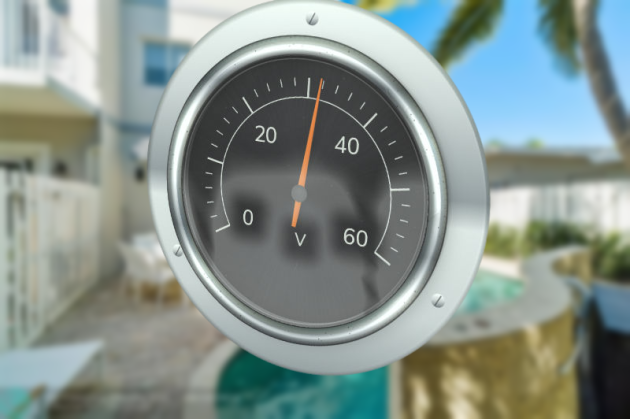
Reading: value=32 unit=V
